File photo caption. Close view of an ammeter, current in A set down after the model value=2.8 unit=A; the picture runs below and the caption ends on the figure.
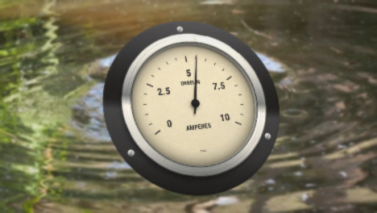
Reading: value=5.5 unit=A
